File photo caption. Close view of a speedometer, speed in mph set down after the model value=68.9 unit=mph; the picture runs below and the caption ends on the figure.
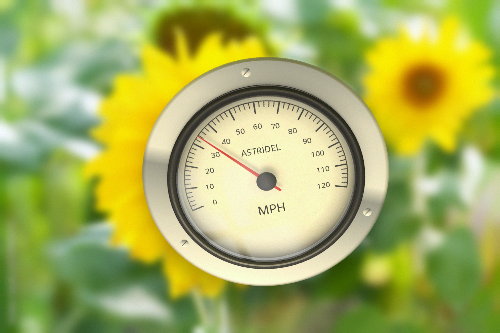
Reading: value=34 unit=mph
